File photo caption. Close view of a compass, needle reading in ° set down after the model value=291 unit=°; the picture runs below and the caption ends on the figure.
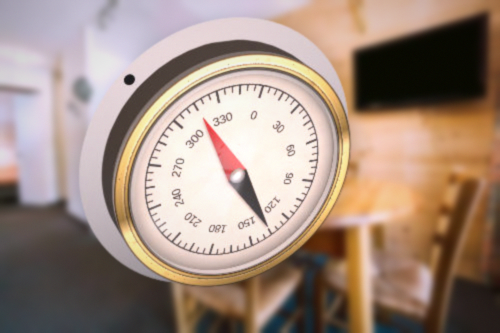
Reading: value=315 unit=°
